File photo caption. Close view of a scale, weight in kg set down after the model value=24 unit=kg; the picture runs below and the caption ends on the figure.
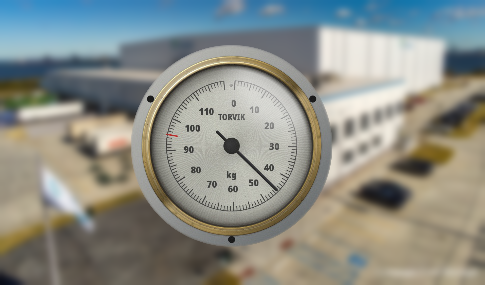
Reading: value=45 unit=kg
